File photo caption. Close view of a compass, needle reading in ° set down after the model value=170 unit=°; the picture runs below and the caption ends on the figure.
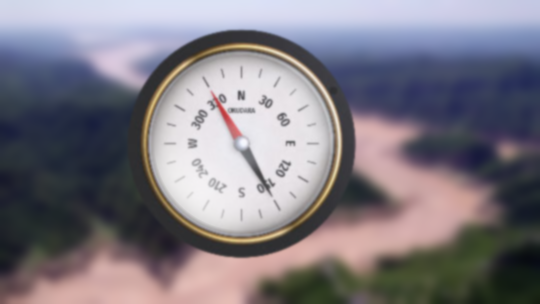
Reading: value=330 unit=°
